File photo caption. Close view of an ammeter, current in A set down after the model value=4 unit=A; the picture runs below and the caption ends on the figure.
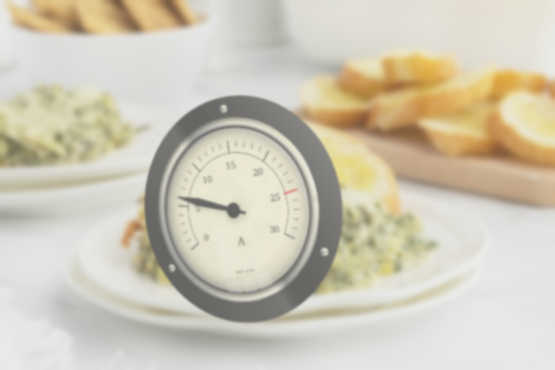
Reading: value=6 unit=A
